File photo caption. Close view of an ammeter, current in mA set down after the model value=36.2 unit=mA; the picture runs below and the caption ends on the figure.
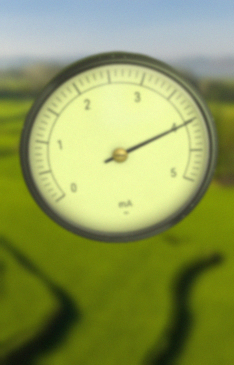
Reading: value=4 unit=mA
